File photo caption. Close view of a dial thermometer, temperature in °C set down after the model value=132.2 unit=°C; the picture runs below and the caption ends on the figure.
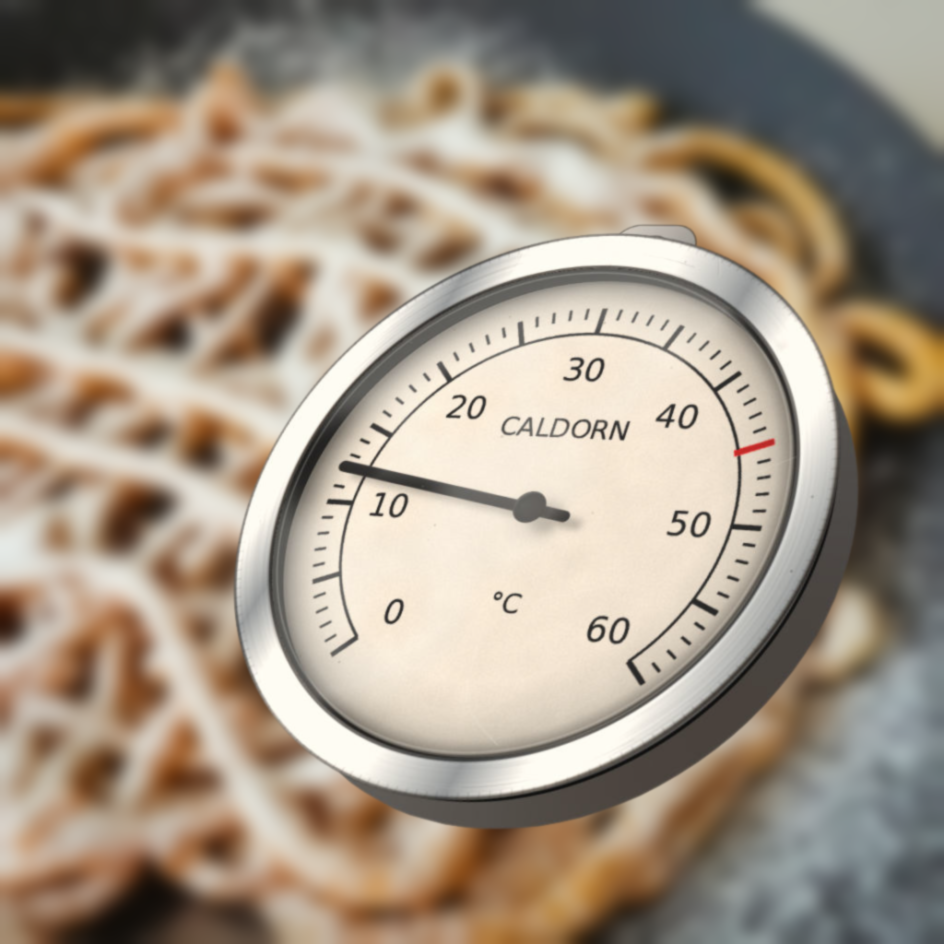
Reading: value=12 unit=°C
